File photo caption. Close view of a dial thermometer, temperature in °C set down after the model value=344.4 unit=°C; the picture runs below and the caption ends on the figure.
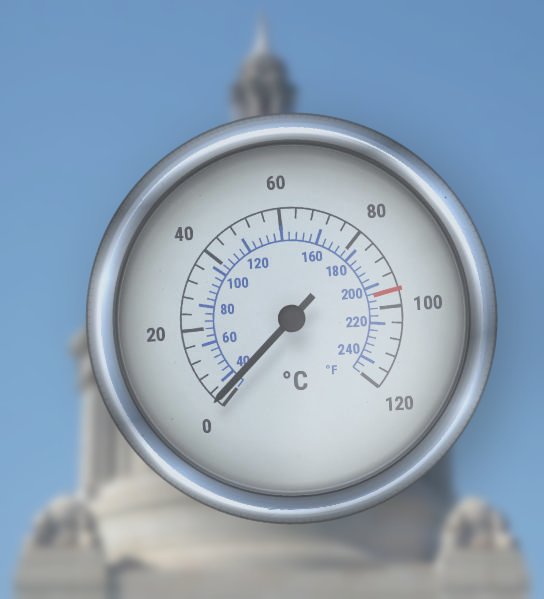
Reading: value=2 unit=°C
